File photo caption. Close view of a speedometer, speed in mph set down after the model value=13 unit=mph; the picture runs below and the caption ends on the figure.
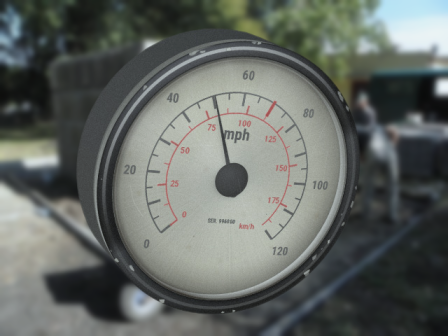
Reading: value=50 unit=mph
